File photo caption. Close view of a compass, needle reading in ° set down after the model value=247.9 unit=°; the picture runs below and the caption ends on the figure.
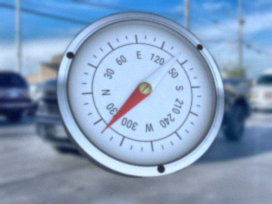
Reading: value=320 unit=°
